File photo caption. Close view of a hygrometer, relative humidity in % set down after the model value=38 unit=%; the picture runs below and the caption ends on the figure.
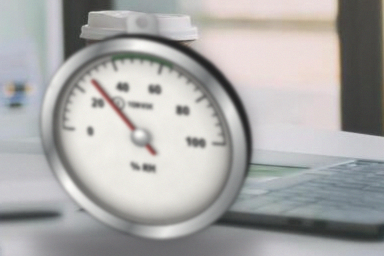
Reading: value=28 unit=%
